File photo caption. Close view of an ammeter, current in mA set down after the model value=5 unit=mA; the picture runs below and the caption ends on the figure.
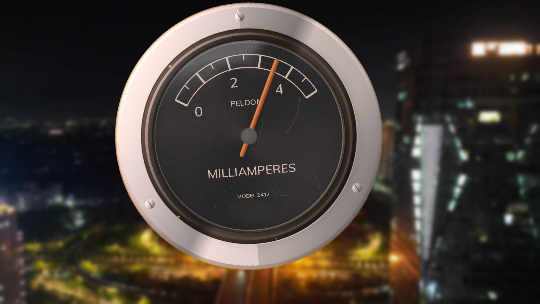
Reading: value=3.5 unit=mA
